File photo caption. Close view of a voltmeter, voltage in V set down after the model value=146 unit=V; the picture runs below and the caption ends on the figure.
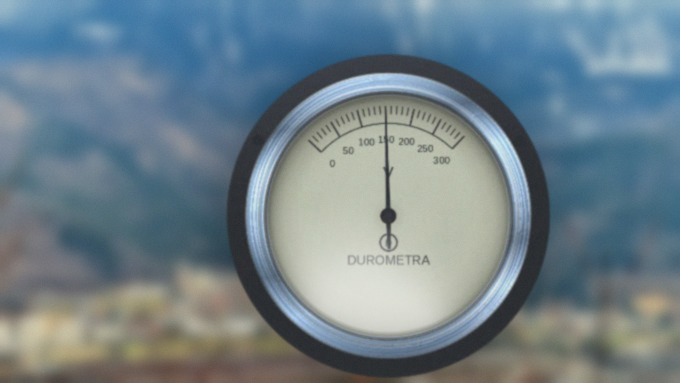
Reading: value=150 unit=V
